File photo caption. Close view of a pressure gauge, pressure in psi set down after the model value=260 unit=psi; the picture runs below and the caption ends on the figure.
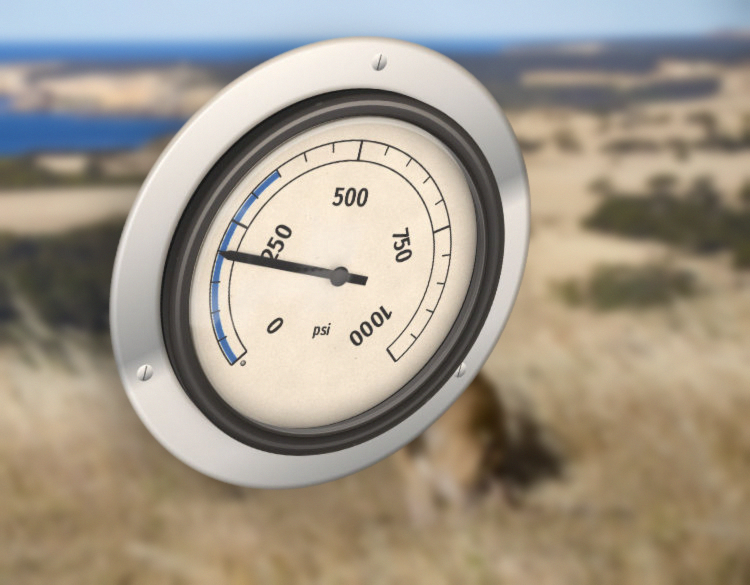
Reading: value=200 unit=psi
